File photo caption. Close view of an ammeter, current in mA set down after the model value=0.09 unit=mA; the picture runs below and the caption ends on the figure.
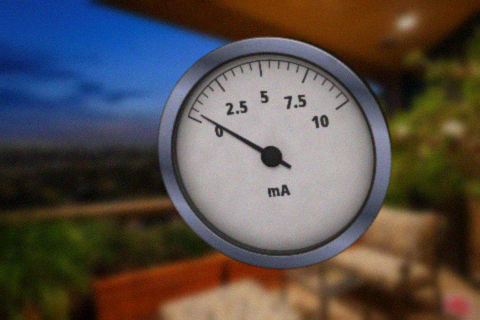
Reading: value=0.5 unit=mA
